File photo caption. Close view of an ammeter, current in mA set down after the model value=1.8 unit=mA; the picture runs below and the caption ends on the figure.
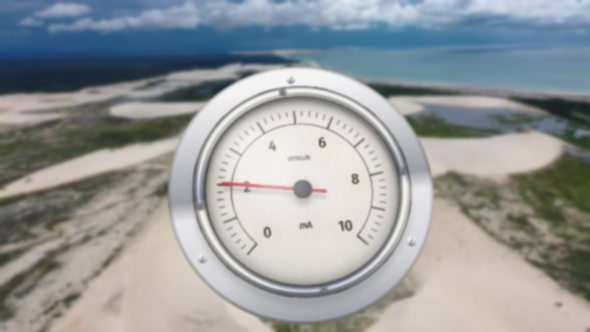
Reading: value=2 unit=mA
